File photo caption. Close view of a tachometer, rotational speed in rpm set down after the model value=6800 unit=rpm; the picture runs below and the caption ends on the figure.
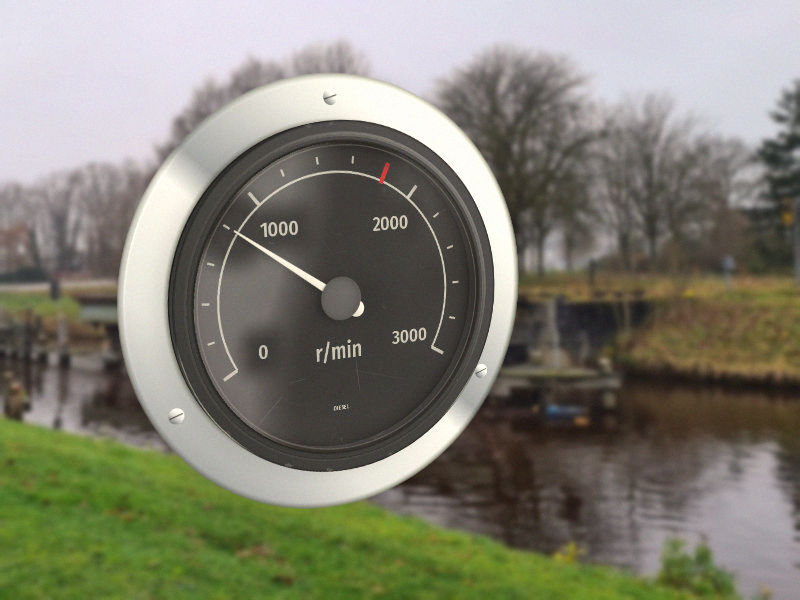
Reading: value=800 unit=rpm
